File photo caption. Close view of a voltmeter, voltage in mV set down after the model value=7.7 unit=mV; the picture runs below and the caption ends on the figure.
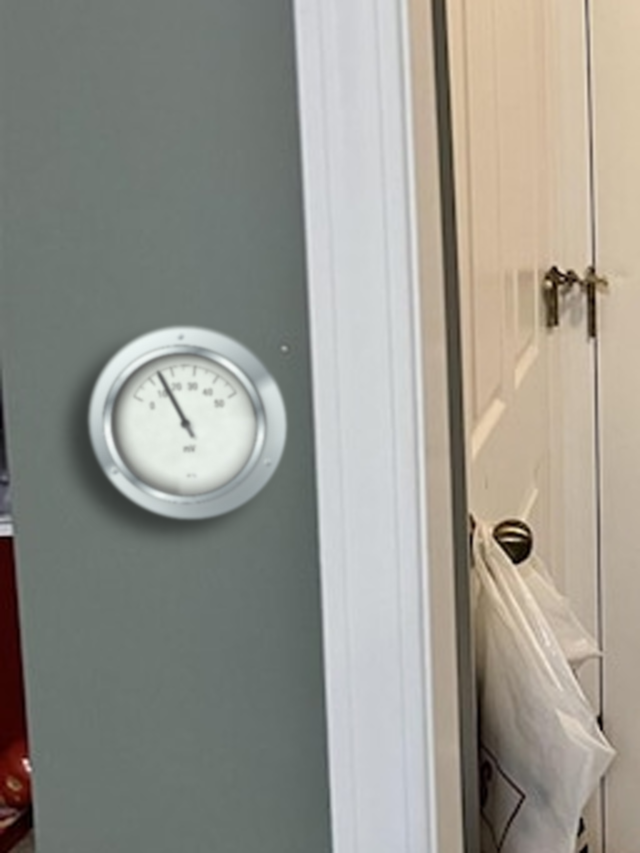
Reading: value=15 unit=mV
